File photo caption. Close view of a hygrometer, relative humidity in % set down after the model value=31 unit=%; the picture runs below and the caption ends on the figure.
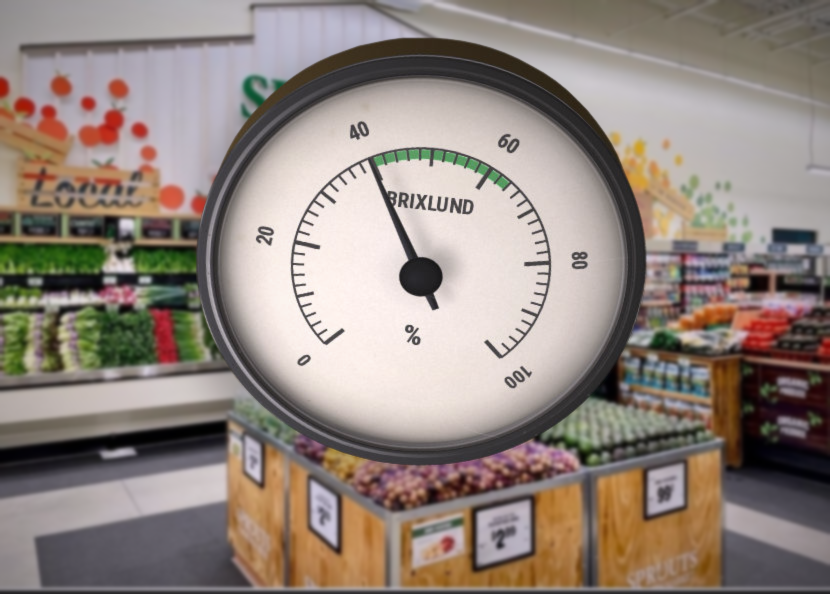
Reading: value=40 unit=%
